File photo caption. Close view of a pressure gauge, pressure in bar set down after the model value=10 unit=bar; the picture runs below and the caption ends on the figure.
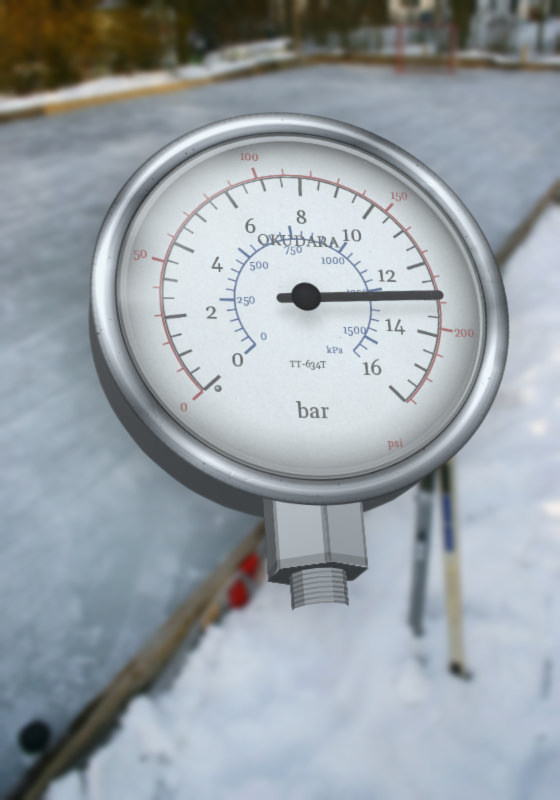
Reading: value=13 unit=bar
